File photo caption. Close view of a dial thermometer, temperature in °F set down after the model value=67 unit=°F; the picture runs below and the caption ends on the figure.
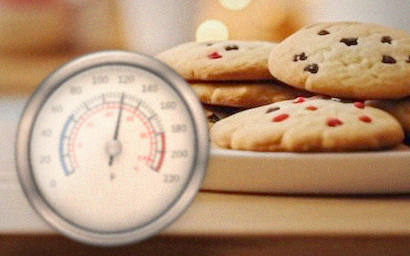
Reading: value=120 unit=°F
